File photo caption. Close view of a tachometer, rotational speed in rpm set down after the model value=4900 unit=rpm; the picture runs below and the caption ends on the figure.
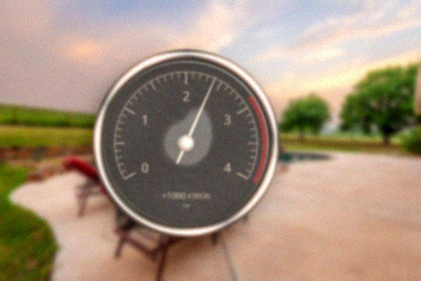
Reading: value=2400 unit=rpm
